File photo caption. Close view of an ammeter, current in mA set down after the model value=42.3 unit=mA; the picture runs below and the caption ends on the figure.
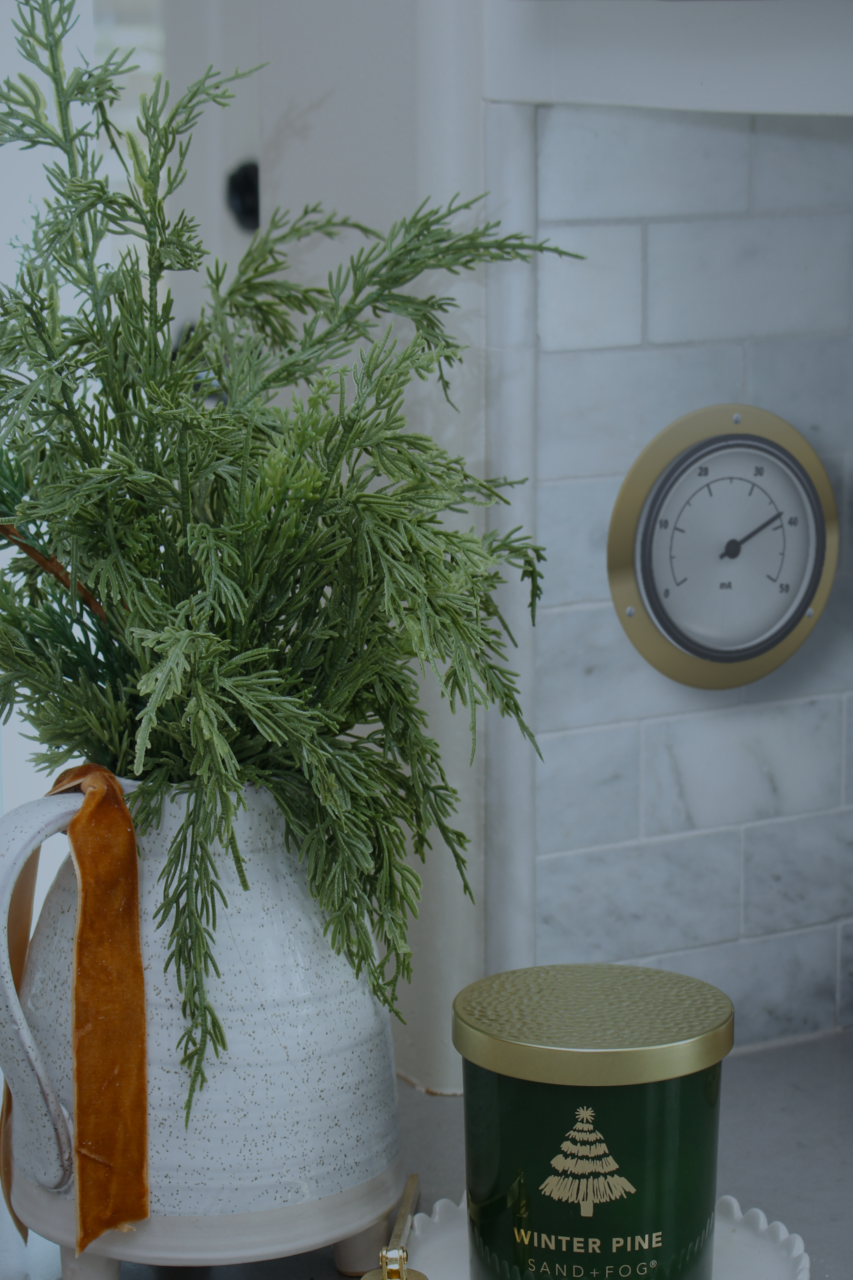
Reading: value=37.5 unit=mA
